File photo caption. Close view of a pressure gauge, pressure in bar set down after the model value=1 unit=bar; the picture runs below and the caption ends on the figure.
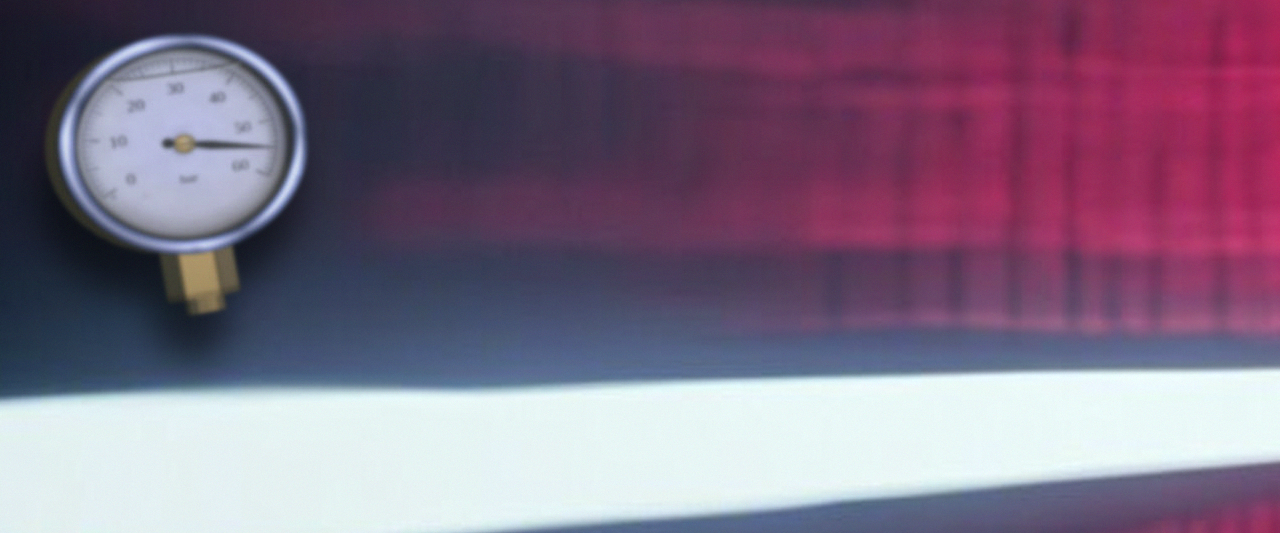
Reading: value=55 unit=bar
